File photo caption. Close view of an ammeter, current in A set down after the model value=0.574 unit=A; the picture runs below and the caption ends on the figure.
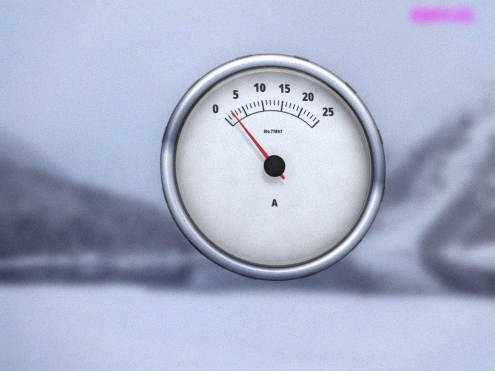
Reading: value=2 unit=A
